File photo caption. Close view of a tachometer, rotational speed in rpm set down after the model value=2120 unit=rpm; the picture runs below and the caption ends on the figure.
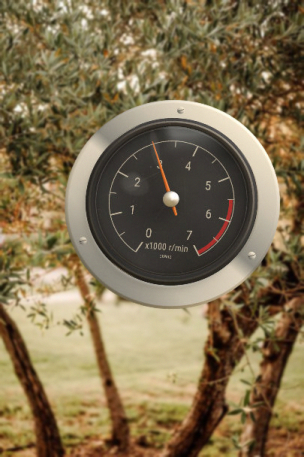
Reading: value=3000 unit=rpm
